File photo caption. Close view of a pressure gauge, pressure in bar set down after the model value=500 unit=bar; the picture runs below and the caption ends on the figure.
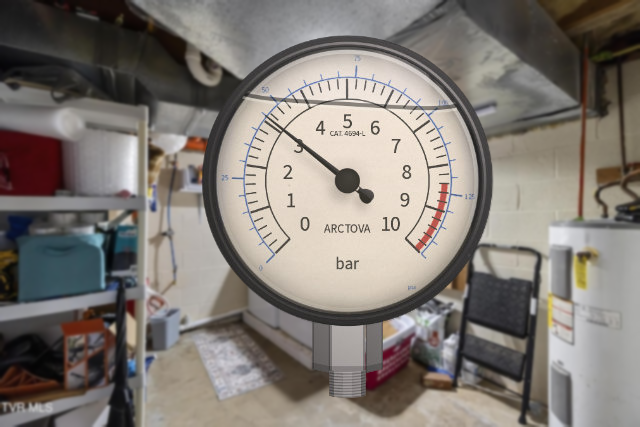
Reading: value=3.1 unit=bar
